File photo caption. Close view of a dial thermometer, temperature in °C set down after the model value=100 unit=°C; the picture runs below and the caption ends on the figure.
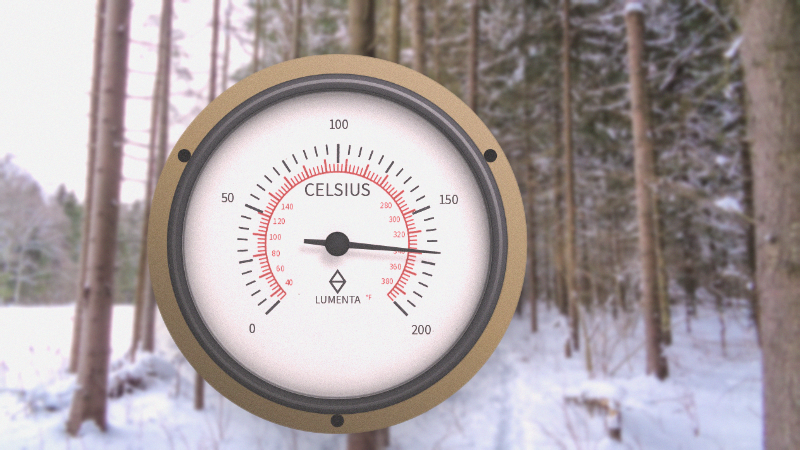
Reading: value=170 unit=°C
